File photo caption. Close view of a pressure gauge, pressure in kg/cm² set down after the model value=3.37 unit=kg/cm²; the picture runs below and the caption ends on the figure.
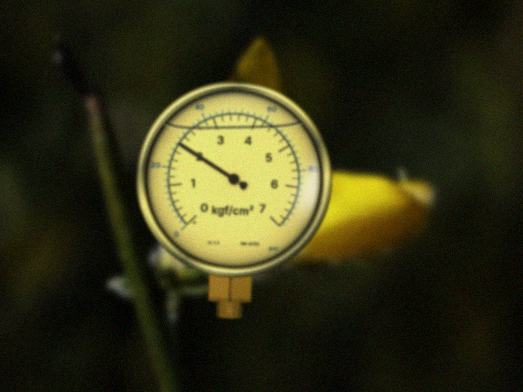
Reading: value=2 unit=kg/cm²
